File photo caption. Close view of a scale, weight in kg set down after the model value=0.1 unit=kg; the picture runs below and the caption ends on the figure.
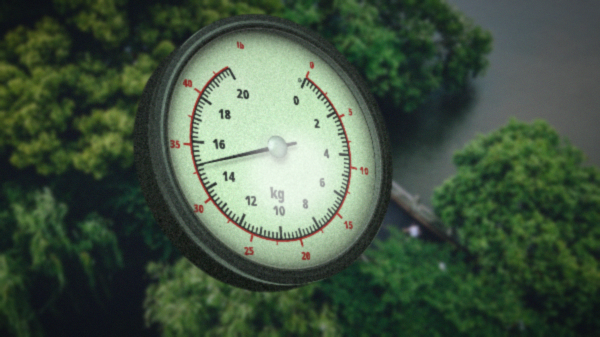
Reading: value=15 unit=kg
